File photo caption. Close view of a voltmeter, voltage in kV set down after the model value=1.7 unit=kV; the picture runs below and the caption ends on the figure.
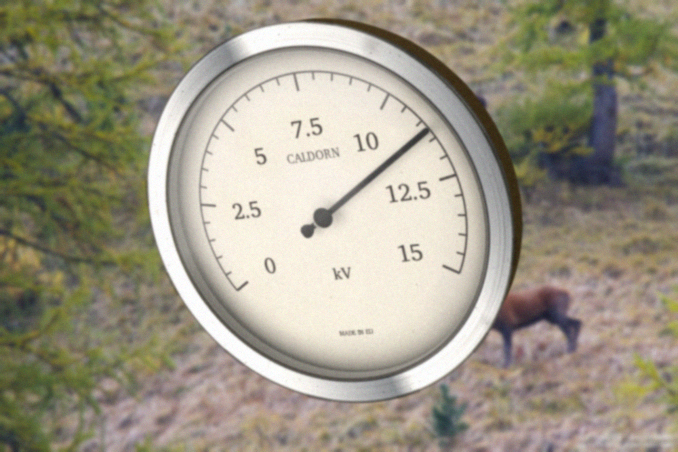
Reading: value=11.25 unit=kV
